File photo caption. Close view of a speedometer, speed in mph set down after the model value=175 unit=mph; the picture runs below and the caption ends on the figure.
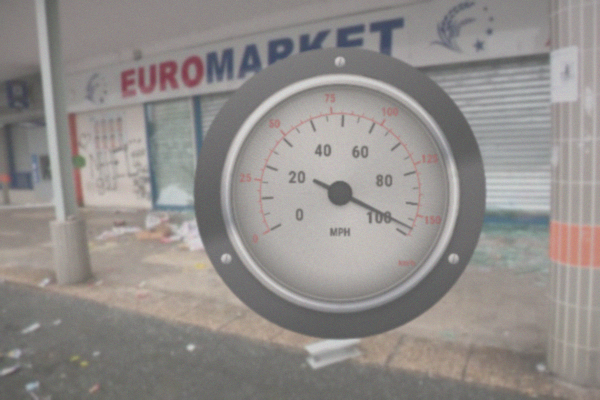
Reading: value=97.5 unit=mph
